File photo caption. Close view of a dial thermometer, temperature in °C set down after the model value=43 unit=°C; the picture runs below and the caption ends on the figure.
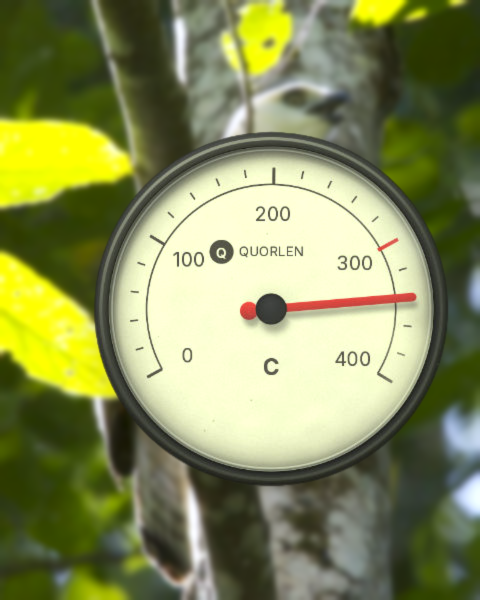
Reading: value=340 unit=°C
